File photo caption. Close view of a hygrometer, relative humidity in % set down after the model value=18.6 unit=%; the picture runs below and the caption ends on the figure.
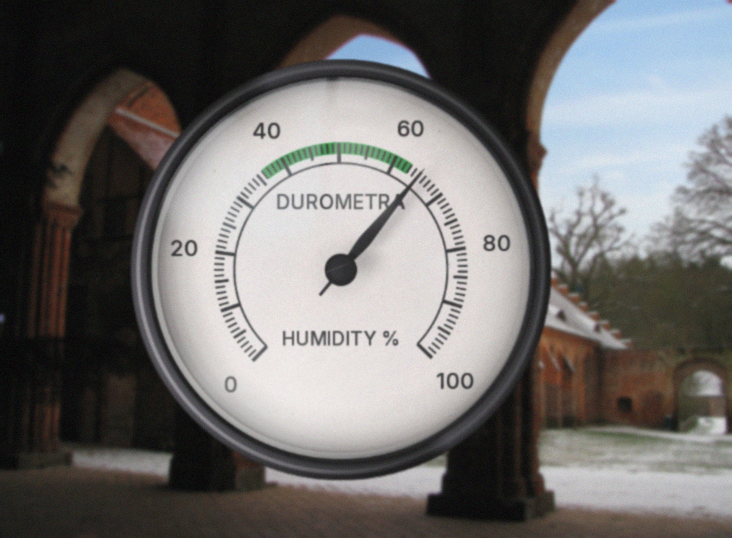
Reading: value=65 unit=%
